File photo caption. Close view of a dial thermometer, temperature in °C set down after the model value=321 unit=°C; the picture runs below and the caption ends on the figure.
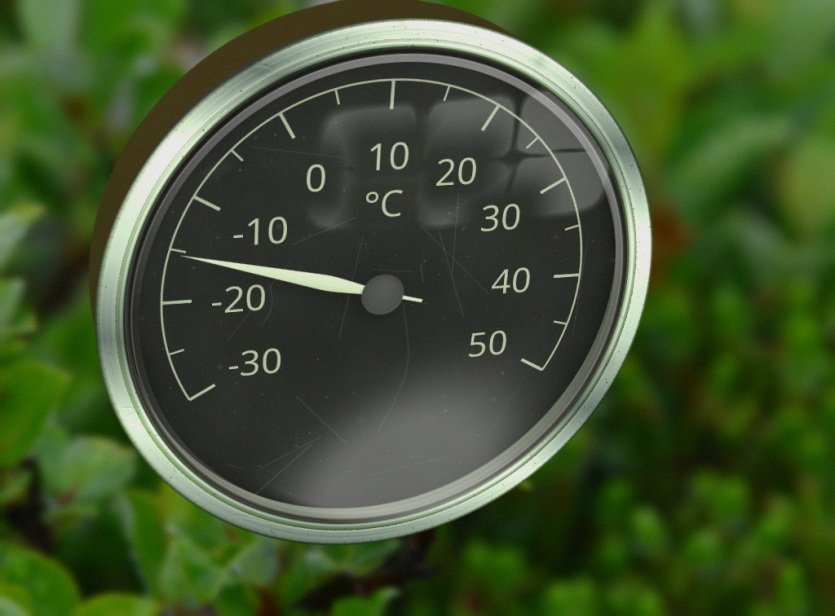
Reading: value=-15 unit=°C
